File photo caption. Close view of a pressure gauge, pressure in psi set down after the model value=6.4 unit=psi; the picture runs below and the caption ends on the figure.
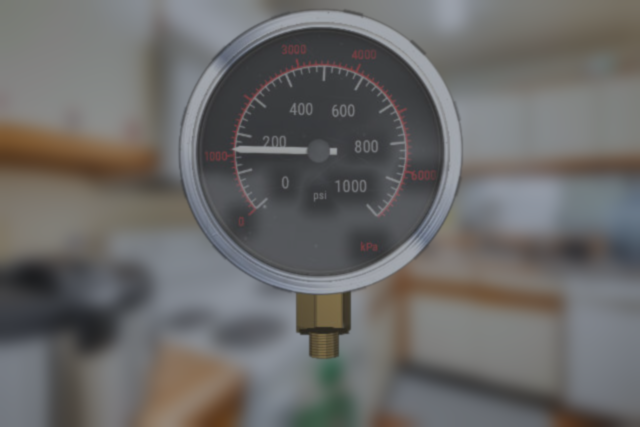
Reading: value=160 unit=psi
